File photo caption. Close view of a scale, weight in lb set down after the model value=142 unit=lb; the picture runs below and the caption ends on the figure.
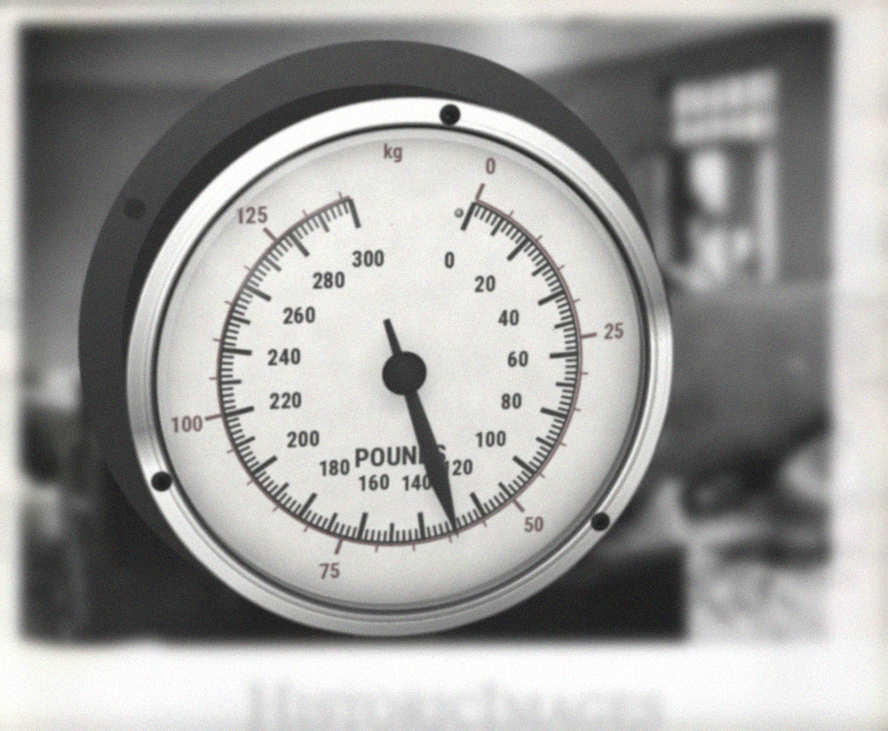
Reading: value=130 unit=lb
